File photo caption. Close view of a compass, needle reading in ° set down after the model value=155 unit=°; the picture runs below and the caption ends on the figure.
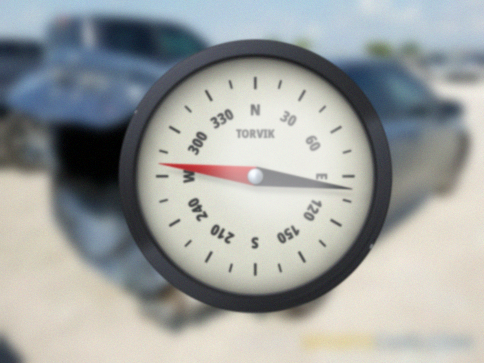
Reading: value=277.5 unit=°
